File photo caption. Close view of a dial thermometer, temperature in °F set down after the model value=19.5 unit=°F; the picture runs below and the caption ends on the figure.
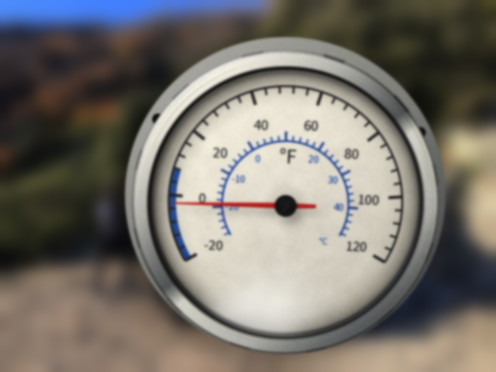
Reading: value=-2 unit=°F
